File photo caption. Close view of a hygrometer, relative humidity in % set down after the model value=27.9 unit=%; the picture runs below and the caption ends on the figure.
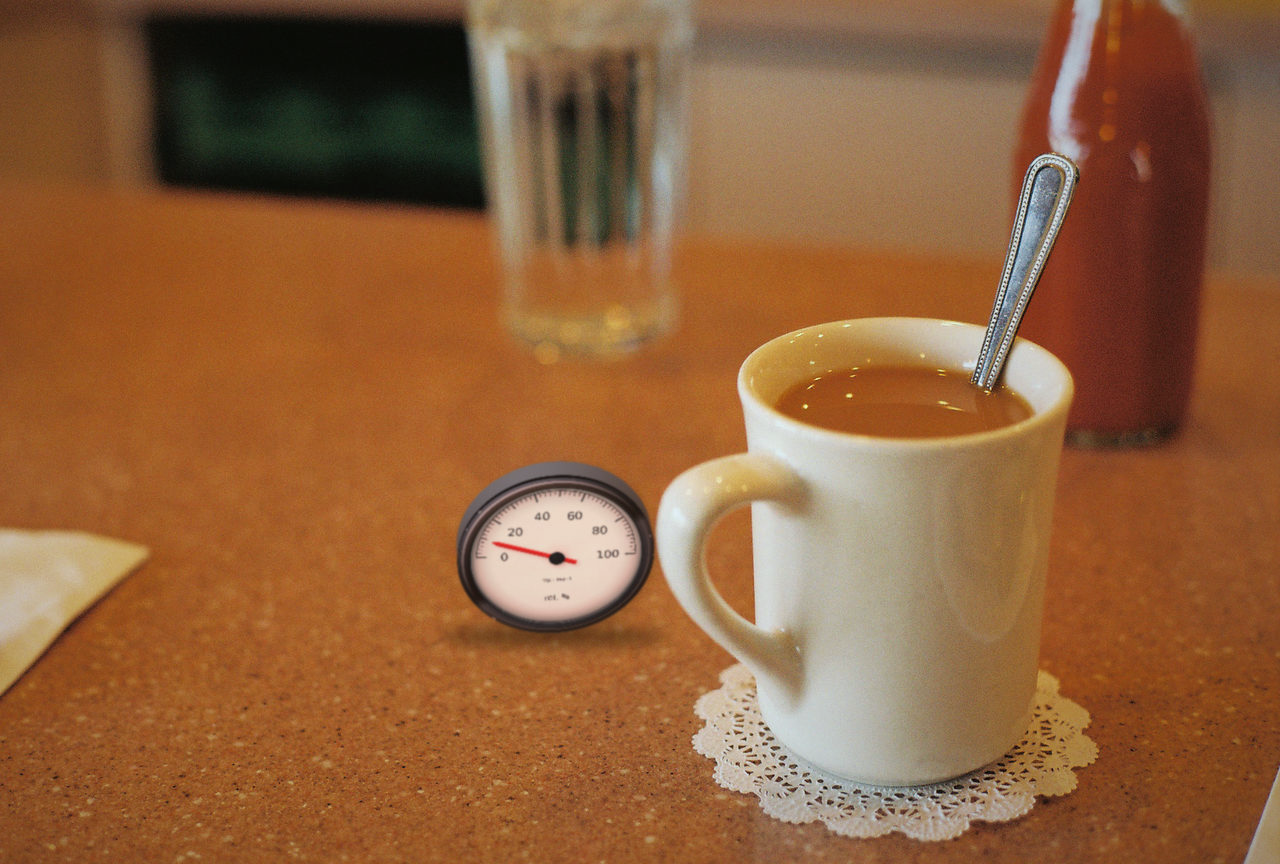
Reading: value=10 unit=%
